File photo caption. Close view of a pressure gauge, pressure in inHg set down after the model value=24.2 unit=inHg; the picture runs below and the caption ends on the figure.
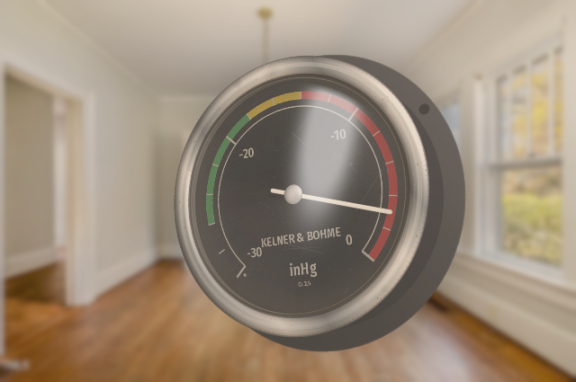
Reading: value=-3 unit=inHg
